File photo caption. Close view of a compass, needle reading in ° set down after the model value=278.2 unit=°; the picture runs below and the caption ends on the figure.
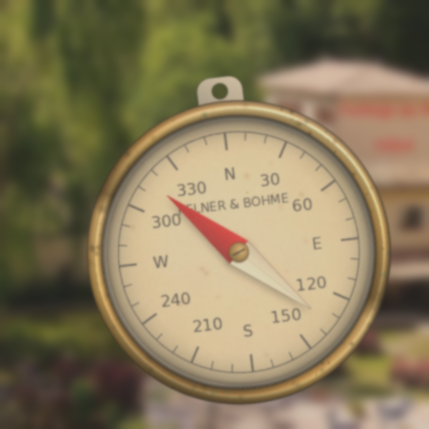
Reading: value=315 unit=°
